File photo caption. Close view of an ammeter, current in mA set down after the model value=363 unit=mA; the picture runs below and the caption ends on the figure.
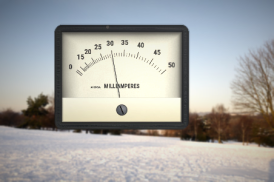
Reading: value=30 unit=mA
